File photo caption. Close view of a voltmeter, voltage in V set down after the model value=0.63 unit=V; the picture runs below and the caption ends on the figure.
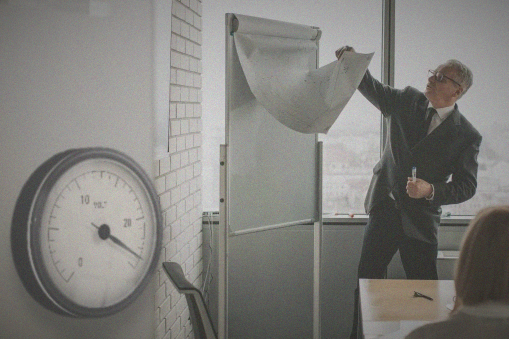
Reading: value=24 unit=V
